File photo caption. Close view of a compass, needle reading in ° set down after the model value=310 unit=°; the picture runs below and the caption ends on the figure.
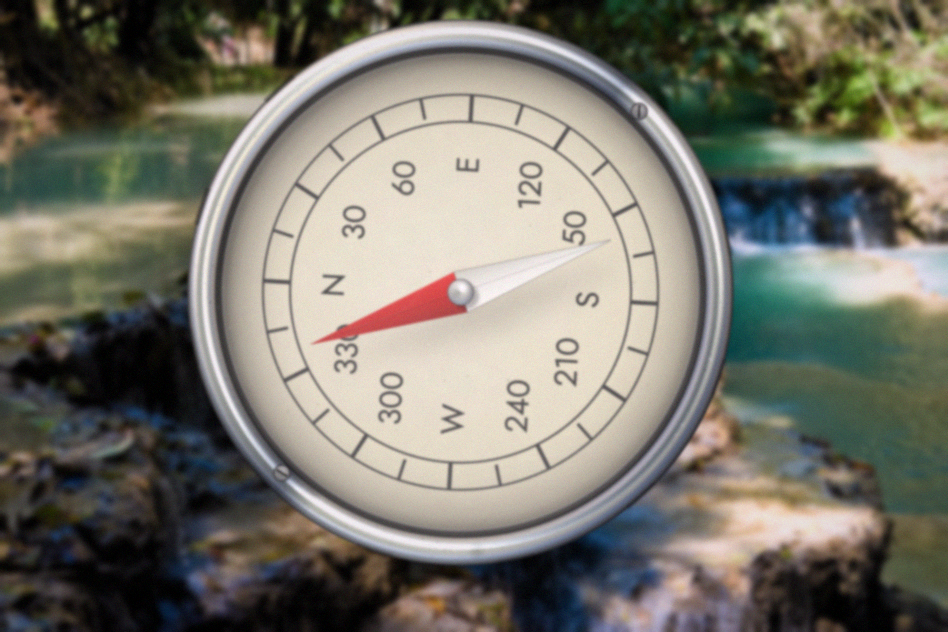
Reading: value=337.5 unit=°
